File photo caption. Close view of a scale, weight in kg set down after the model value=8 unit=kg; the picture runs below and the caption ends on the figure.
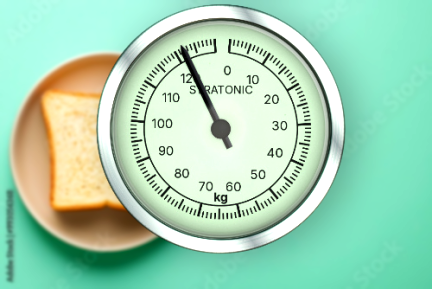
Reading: value=122 unit=kg
